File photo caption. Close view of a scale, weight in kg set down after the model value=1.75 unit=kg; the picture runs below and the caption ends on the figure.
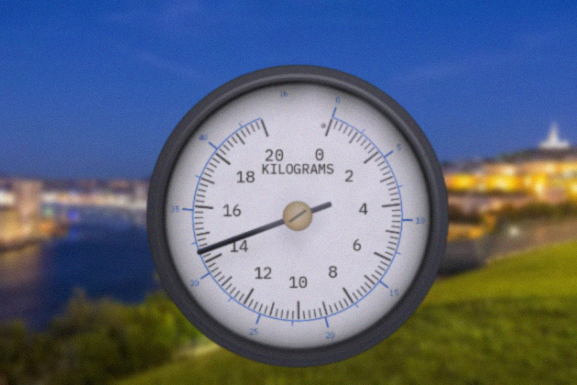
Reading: value=14.4 unit=kg
